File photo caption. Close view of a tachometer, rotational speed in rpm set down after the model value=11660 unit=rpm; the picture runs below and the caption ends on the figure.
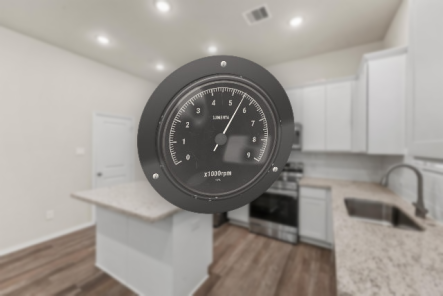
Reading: value=5500 unit=rpm
